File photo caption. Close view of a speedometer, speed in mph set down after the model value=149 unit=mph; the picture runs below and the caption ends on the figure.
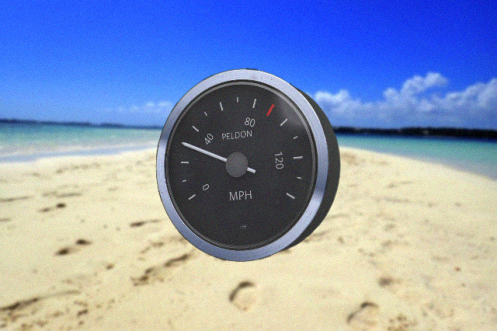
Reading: value=30 unit=mph
